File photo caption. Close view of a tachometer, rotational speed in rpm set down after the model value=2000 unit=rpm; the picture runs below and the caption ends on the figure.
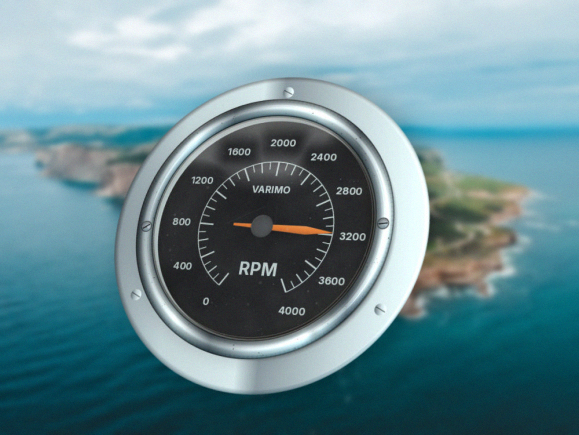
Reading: value=3200 unit=rpm
